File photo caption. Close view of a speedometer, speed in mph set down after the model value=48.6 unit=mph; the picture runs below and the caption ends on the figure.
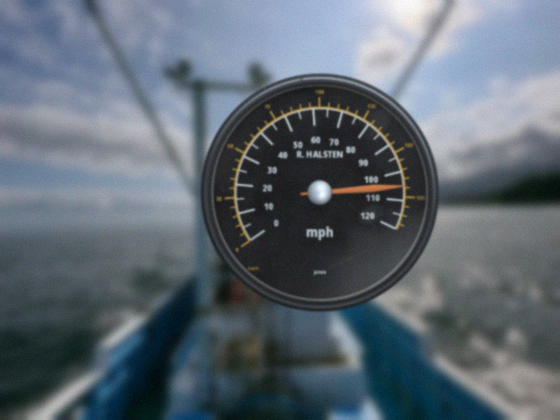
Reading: value=105 unit=mph
